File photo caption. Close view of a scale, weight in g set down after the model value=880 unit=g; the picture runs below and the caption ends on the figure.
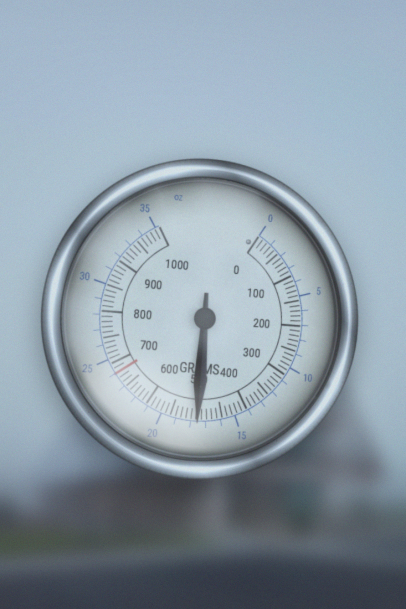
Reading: value=500 unit=g
